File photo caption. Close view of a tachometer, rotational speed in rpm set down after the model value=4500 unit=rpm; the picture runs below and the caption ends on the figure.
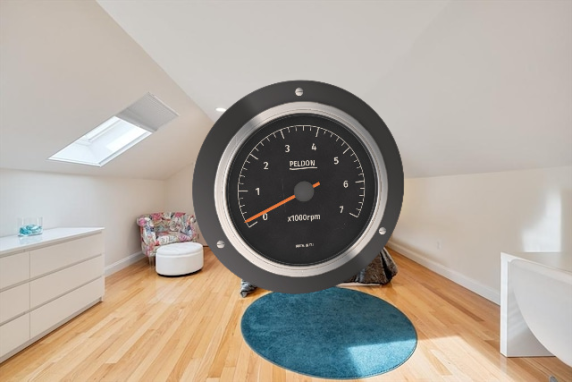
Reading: value=200 unit=rpm
